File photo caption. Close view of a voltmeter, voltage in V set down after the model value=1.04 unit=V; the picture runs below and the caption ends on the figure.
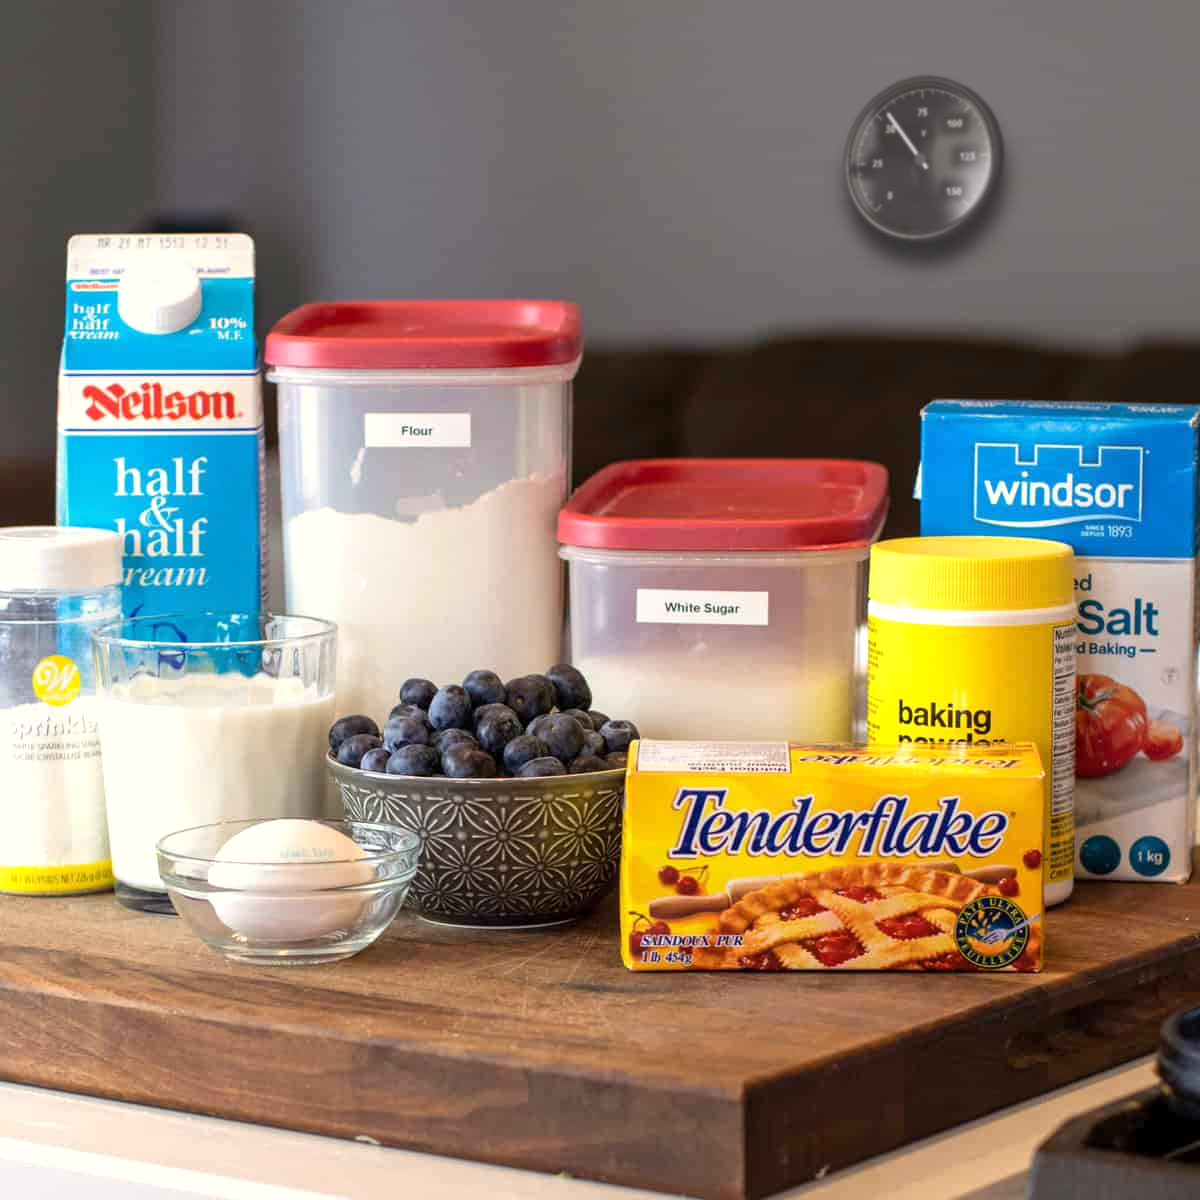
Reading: value=55 unit=V
